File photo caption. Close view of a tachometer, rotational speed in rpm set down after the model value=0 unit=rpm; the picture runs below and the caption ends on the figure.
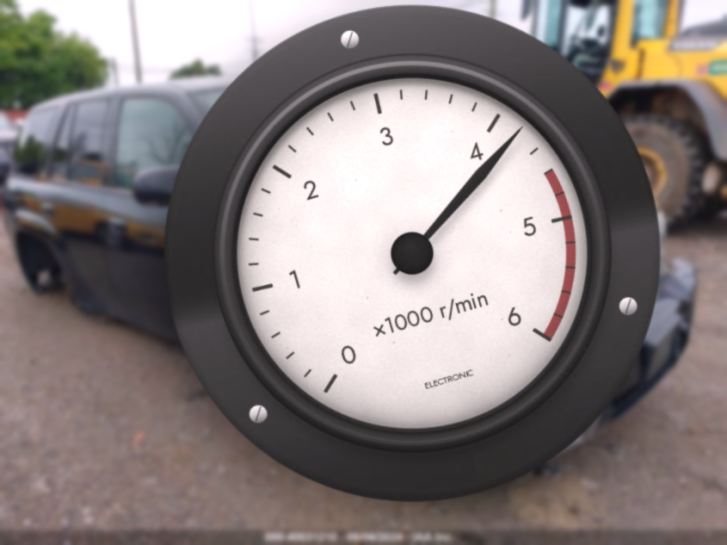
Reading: value=4200 unit=rpm
